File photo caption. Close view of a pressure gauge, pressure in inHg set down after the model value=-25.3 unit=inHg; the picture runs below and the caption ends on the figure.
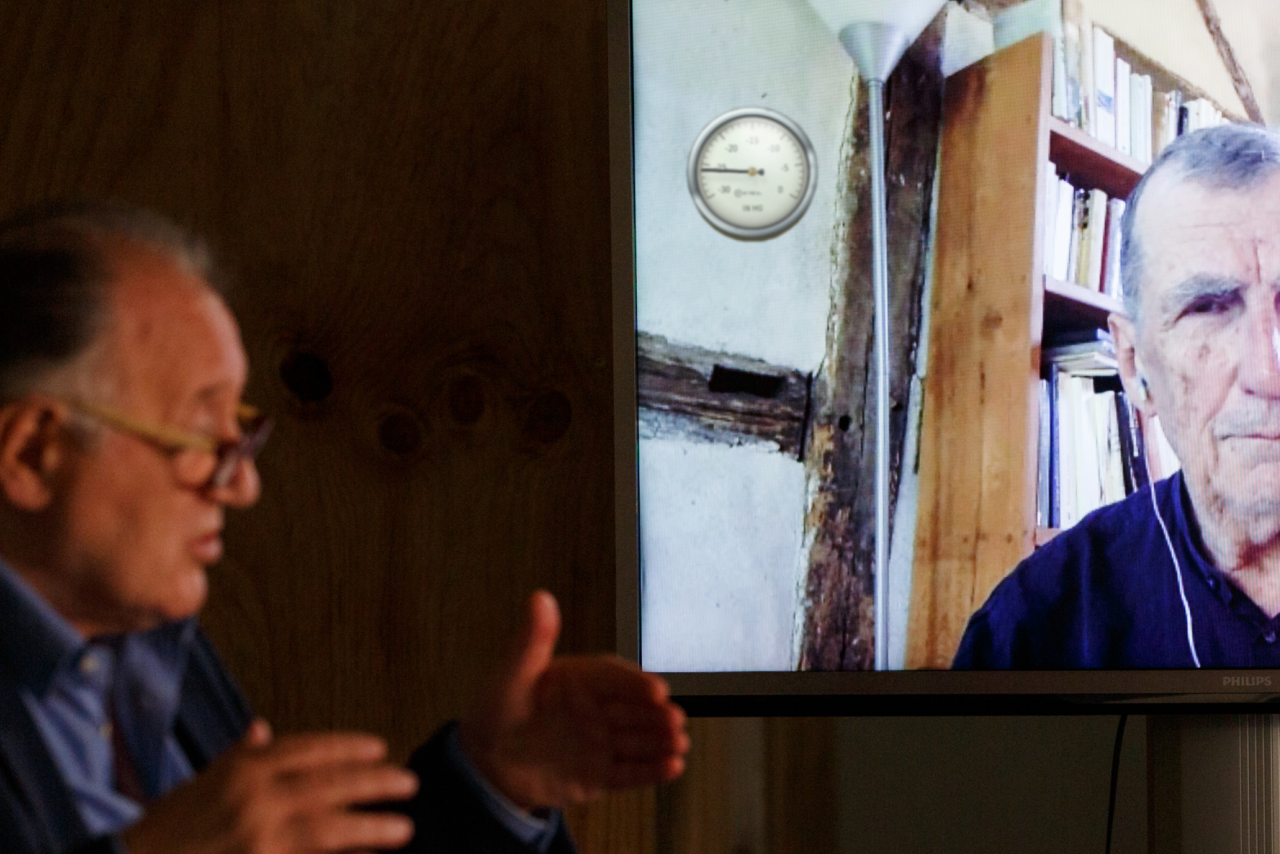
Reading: value=-26 unit=inHg
